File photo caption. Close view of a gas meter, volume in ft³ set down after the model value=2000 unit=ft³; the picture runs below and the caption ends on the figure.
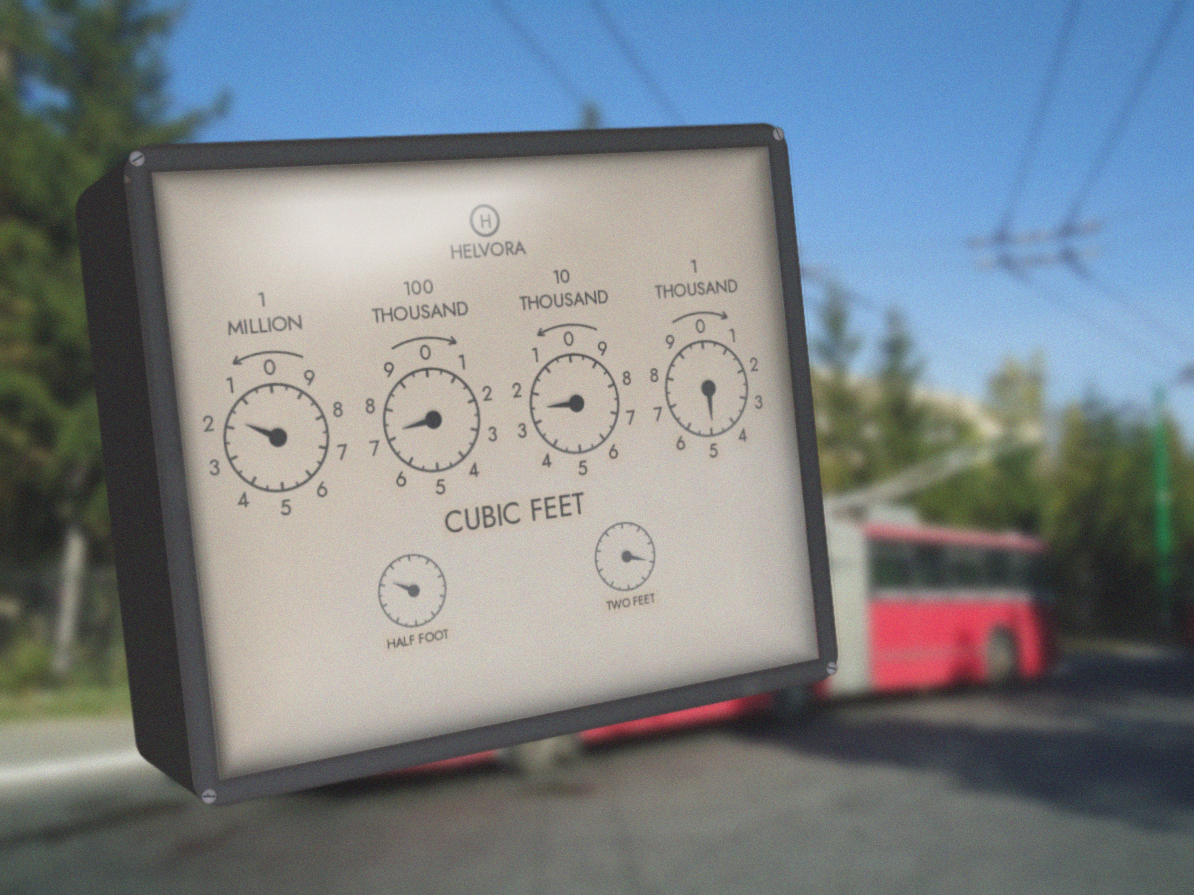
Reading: value=172500 unit=ft³
